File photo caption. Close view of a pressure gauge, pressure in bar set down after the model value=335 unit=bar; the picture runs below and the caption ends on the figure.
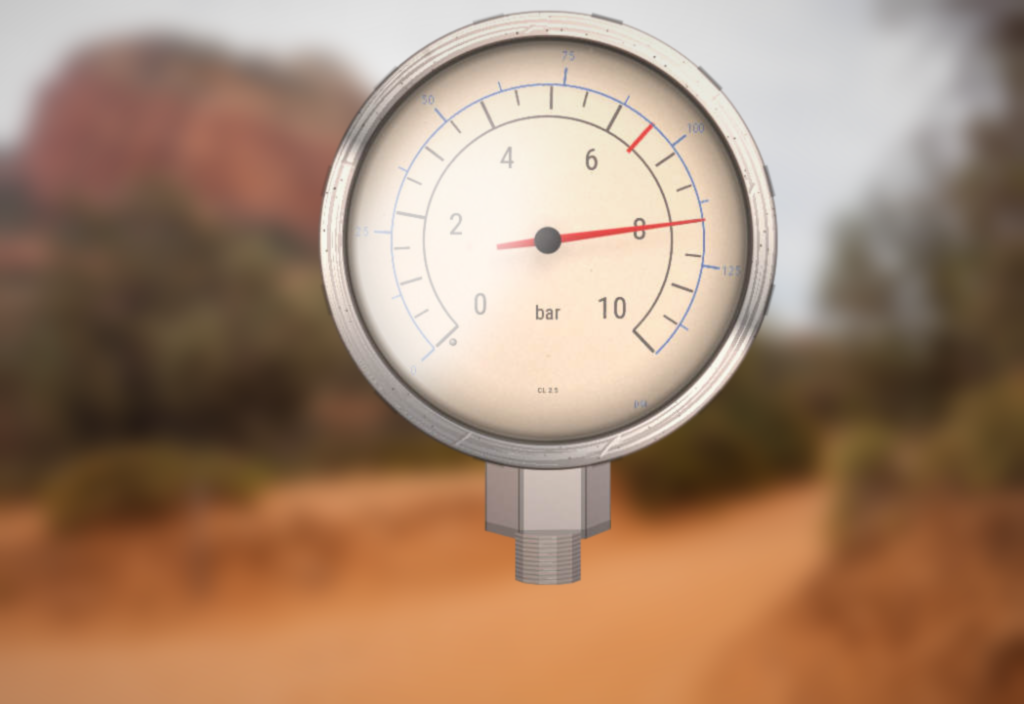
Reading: value=8 unit=bar
